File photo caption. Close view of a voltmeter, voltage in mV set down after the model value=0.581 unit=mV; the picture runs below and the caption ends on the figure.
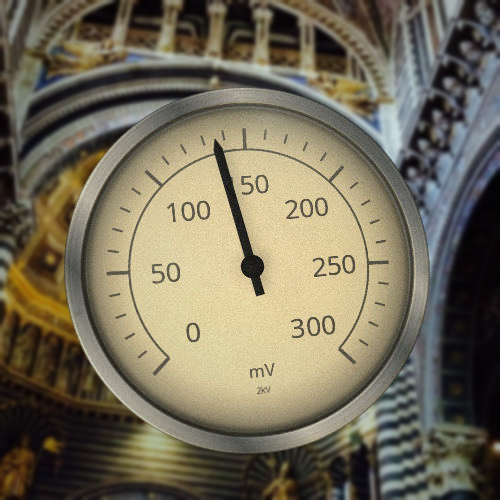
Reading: value=135 unit=mV
